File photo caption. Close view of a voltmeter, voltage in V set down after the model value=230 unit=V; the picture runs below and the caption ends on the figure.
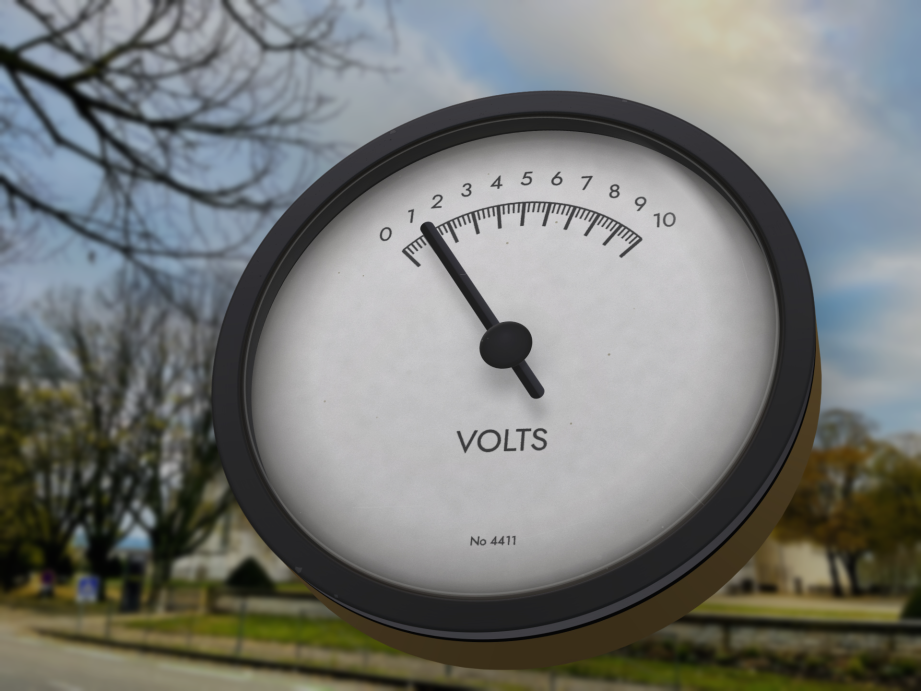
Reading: value=1.2 unit=V
